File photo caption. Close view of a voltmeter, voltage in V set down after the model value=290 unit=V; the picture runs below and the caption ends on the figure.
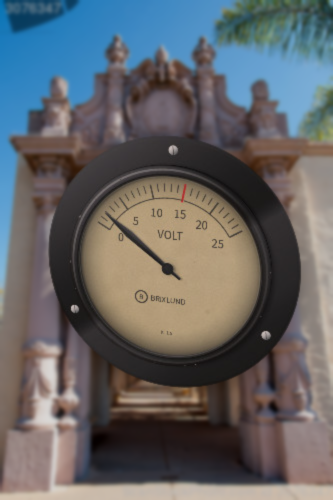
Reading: value=2 unit=V
